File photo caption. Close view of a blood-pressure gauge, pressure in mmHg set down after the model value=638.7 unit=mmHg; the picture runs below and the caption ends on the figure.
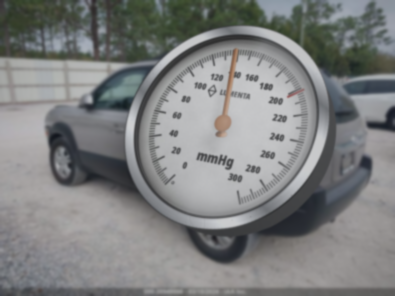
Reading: value=140 unit=mmHg
